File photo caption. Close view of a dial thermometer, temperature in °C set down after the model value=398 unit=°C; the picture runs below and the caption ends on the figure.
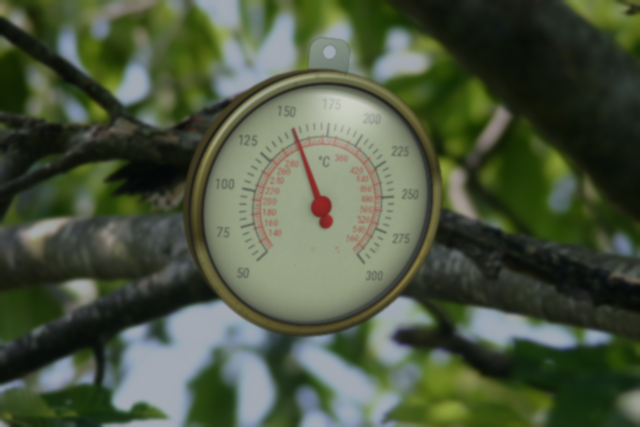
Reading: value=150 unit=°C
